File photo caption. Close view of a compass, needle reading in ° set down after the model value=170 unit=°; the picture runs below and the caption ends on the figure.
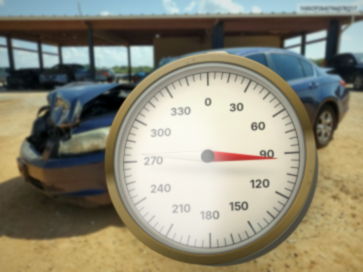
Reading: value=95 unit=°
